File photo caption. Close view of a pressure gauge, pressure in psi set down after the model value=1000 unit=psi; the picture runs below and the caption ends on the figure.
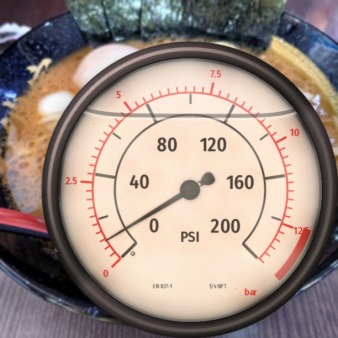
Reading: value=10 unit=psi
